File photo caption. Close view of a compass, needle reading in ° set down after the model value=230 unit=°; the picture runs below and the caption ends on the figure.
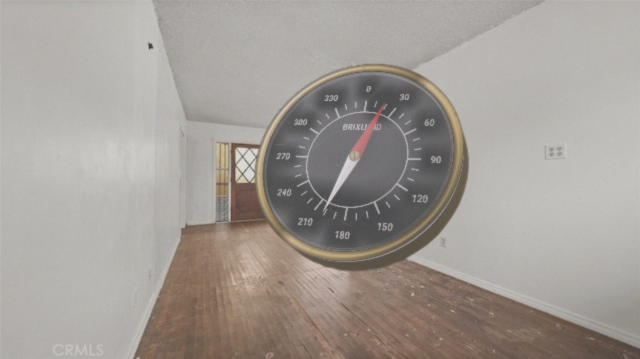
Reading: value=20 unit=°
